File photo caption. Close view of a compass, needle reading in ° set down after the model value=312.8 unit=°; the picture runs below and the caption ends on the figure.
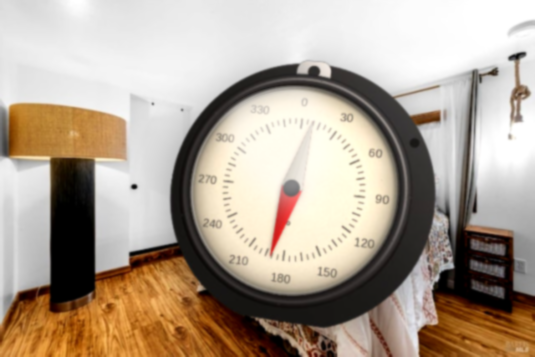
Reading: value=190 unit=°
